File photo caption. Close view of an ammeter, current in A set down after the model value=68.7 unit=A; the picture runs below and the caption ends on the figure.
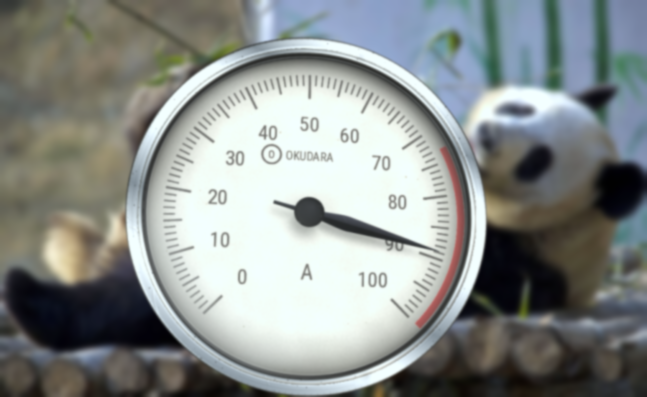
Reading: value=89 unit=A
